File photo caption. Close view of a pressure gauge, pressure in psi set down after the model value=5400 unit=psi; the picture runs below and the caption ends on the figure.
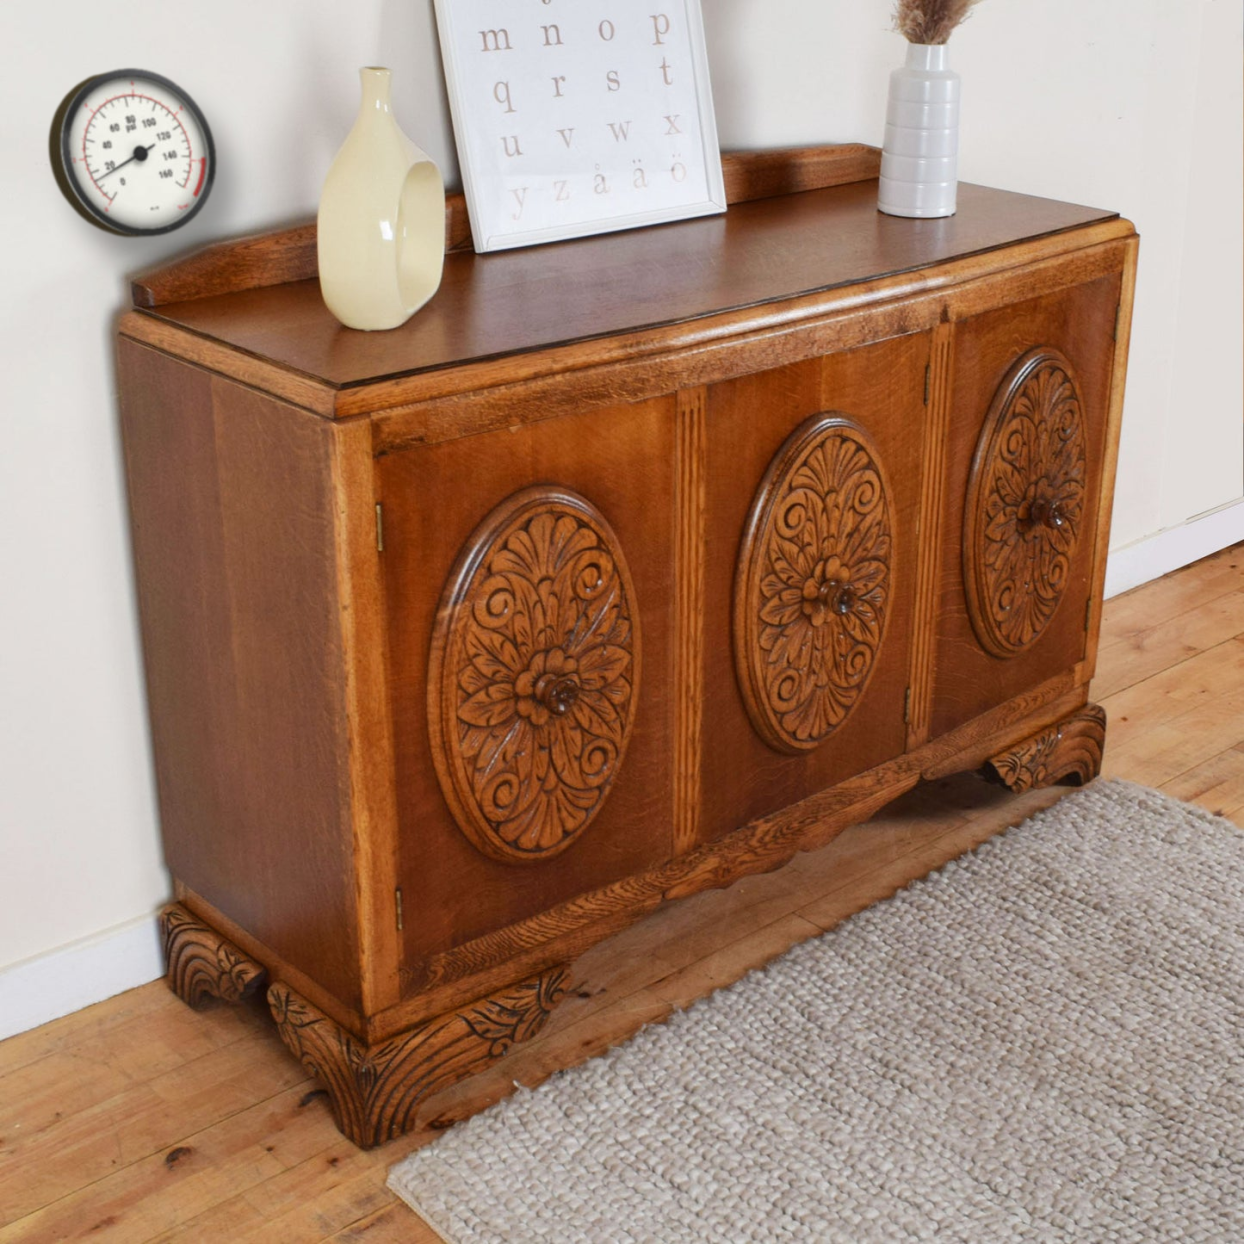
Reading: value=15 unit=psi
